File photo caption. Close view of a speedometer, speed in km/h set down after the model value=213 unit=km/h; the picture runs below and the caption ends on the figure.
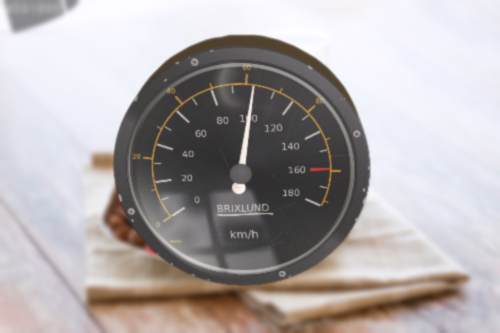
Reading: value=100 unit=km/h
